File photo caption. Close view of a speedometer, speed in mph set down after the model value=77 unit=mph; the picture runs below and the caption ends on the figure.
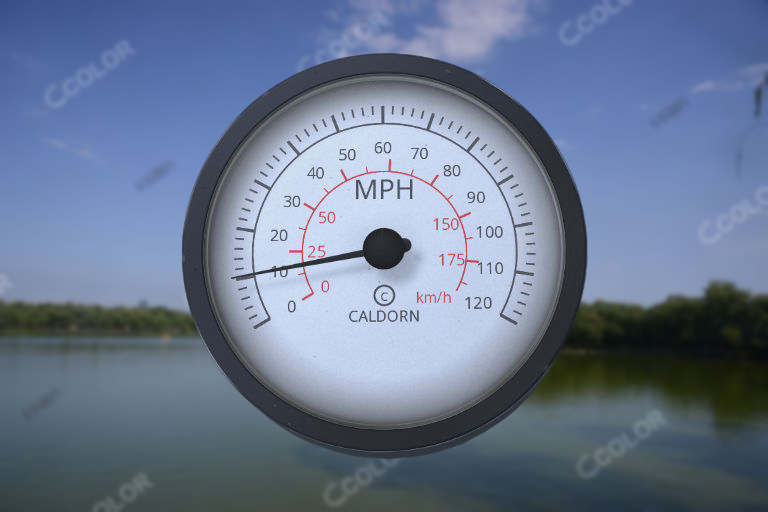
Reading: value=10 unit=mph
